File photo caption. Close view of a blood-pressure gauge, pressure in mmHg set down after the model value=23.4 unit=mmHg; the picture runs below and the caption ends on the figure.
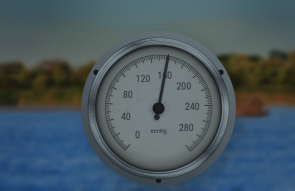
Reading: value=160 unit=mmHg
